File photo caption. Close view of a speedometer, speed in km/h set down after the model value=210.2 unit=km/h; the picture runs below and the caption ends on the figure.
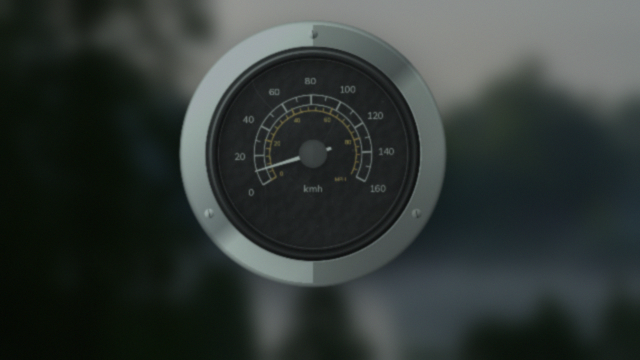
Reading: value=10 unit=km/h
